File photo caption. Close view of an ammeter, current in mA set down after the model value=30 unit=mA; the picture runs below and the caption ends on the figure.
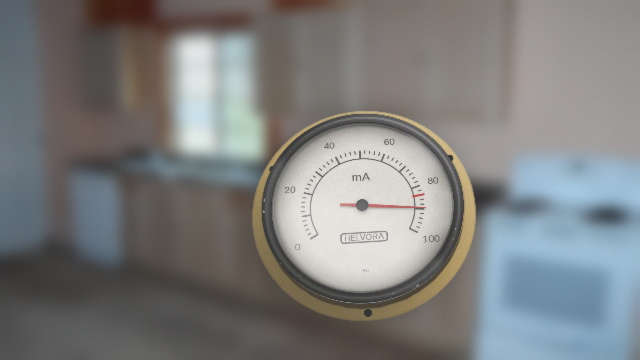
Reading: value=90 unit=mA
